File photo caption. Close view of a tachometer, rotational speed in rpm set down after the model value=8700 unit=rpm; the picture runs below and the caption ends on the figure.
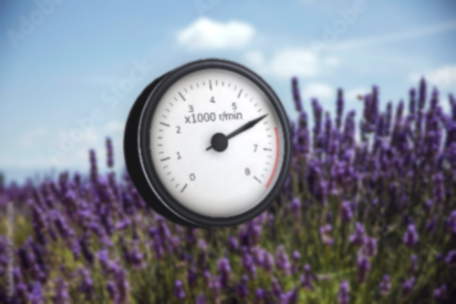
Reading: value=6000 unit=rpm
